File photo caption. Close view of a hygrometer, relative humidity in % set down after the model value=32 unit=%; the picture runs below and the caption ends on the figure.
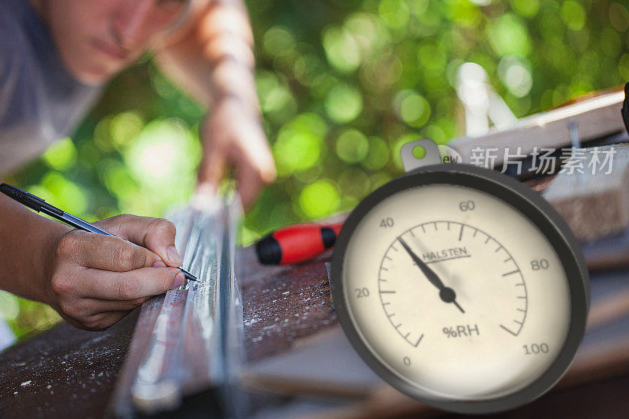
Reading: value=40 unit=%
